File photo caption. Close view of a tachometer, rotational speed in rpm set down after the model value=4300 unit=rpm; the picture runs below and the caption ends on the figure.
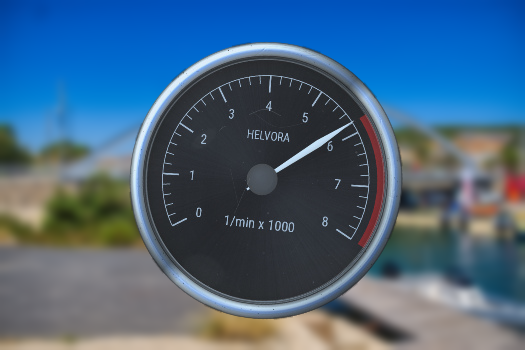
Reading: value=5800 unit=rpm
